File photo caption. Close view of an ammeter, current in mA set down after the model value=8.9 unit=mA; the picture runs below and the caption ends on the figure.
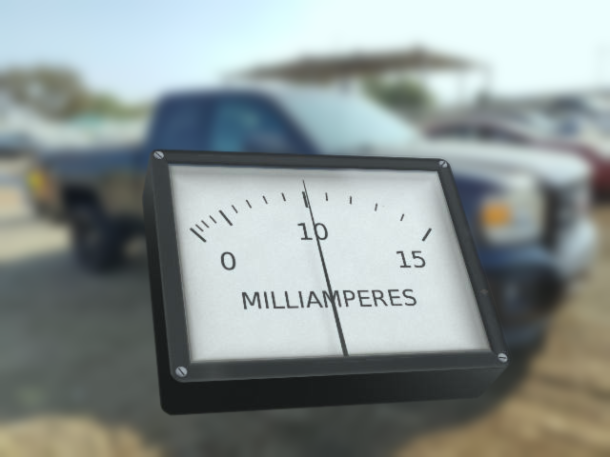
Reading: value=10 unit=mA
